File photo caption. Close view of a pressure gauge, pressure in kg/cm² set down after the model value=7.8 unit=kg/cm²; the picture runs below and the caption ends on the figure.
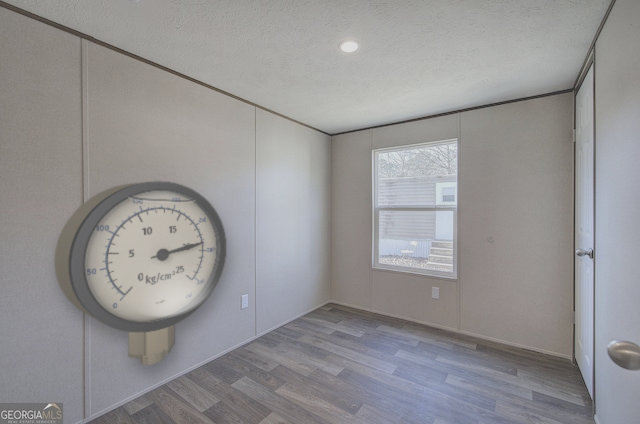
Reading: value=20 unit=kg/cm²
